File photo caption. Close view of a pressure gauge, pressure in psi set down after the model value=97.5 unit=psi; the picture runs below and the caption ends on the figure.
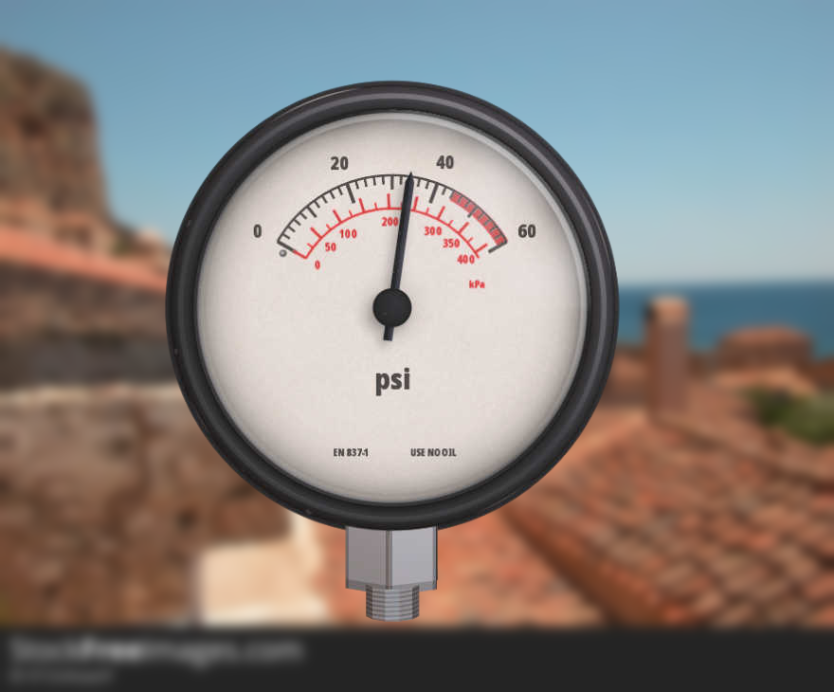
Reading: value=34 unit=psi
